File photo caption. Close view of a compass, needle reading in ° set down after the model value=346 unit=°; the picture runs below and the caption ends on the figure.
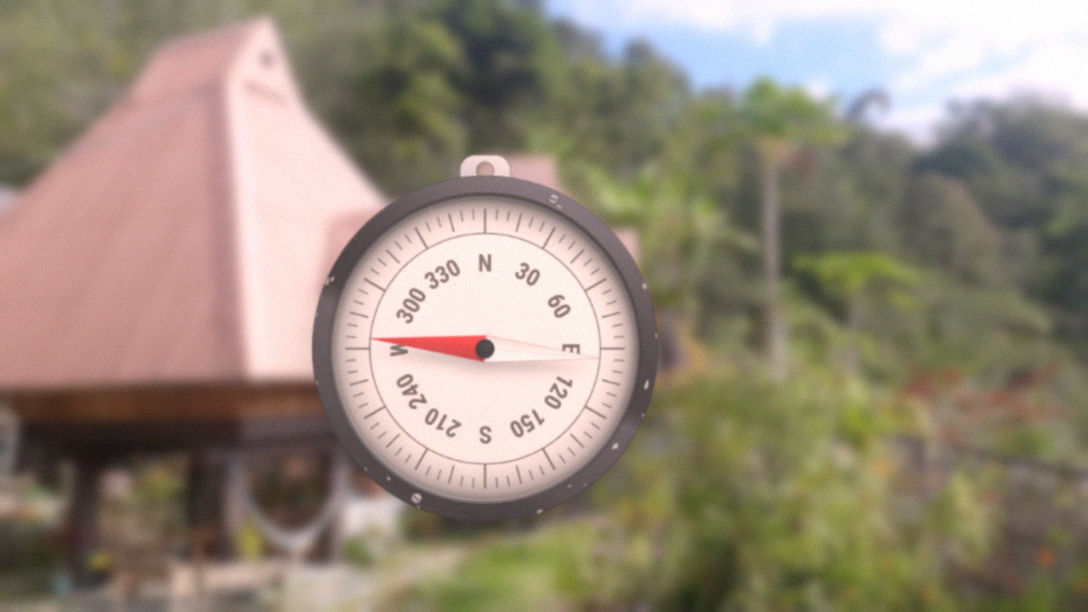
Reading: value=275 unit=°
